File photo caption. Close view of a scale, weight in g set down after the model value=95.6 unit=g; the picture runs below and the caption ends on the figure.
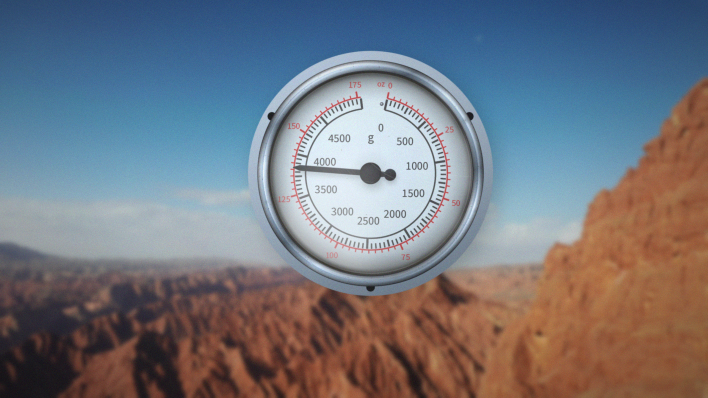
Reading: value=3850 unit=g
